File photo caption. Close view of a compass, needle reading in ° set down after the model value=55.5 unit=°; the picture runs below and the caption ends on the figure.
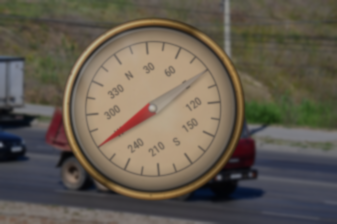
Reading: value=270 unit=°
